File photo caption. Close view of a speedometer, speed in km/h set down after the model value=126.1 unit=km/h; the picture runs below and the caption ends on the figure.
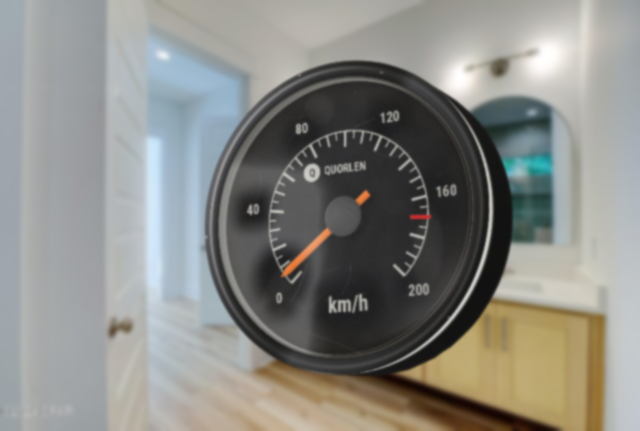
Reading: value=5 unit=km/h
